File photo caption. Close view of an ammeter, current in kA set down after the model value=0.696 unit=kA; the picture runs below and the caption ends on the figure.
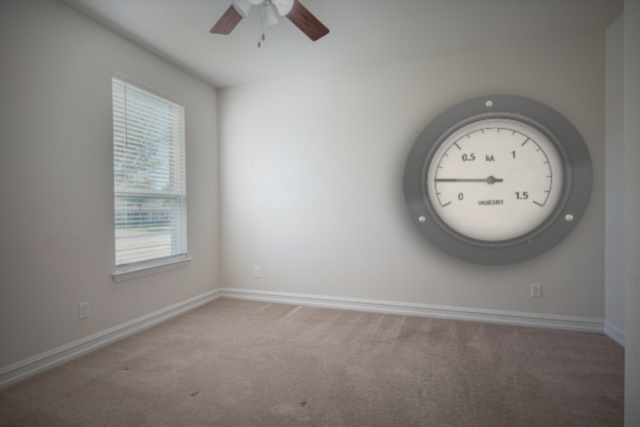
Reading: value=0.2 unit=kA
